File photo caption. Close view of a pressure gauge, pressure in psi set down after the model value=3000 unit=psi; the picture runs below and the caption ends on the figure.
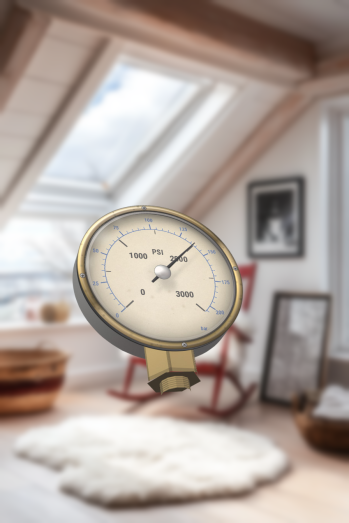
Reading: value=2000 unit=psi
